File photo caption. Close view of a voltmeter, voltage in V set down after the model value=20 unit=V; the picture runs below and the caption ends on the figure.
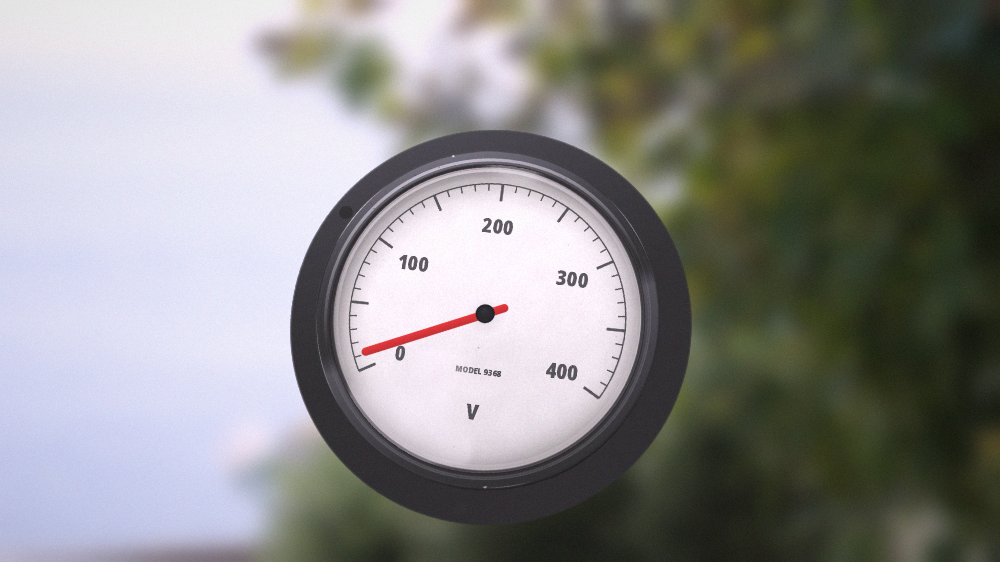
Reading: value=10 unit=V
